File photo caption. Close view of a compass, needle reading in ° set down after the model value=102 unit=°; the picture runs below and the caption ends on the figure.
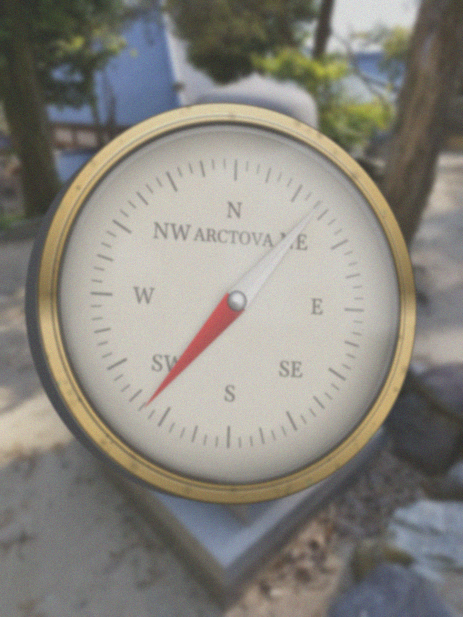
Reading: value=220 unit=°
